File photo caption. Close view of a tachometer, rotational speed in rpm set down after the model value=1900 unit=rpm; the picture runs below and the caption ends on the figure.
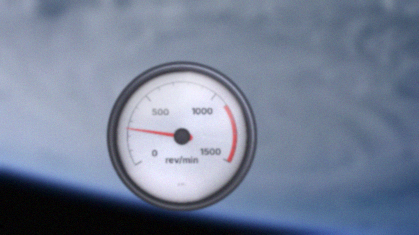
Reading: value=250 unit=rpm
